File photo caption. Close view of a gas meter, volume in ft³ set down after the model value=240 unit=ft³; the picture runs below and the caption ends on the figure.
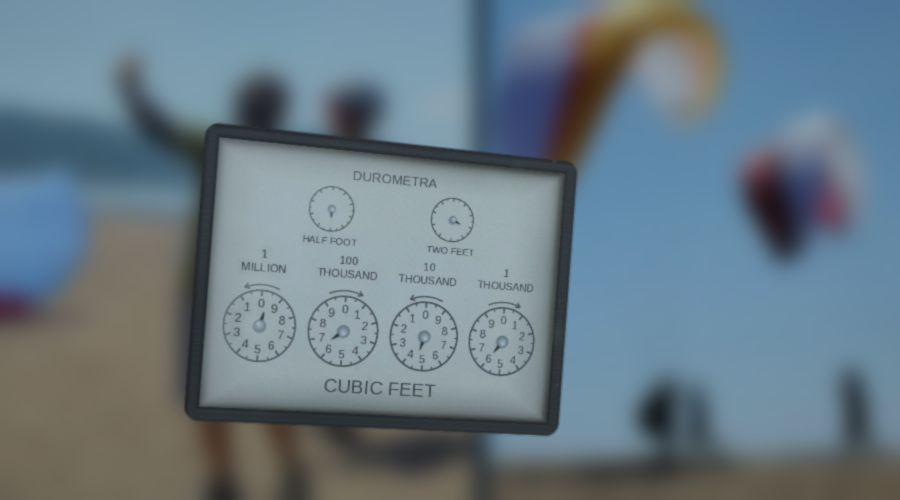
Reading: value=964600 unit=ft³
